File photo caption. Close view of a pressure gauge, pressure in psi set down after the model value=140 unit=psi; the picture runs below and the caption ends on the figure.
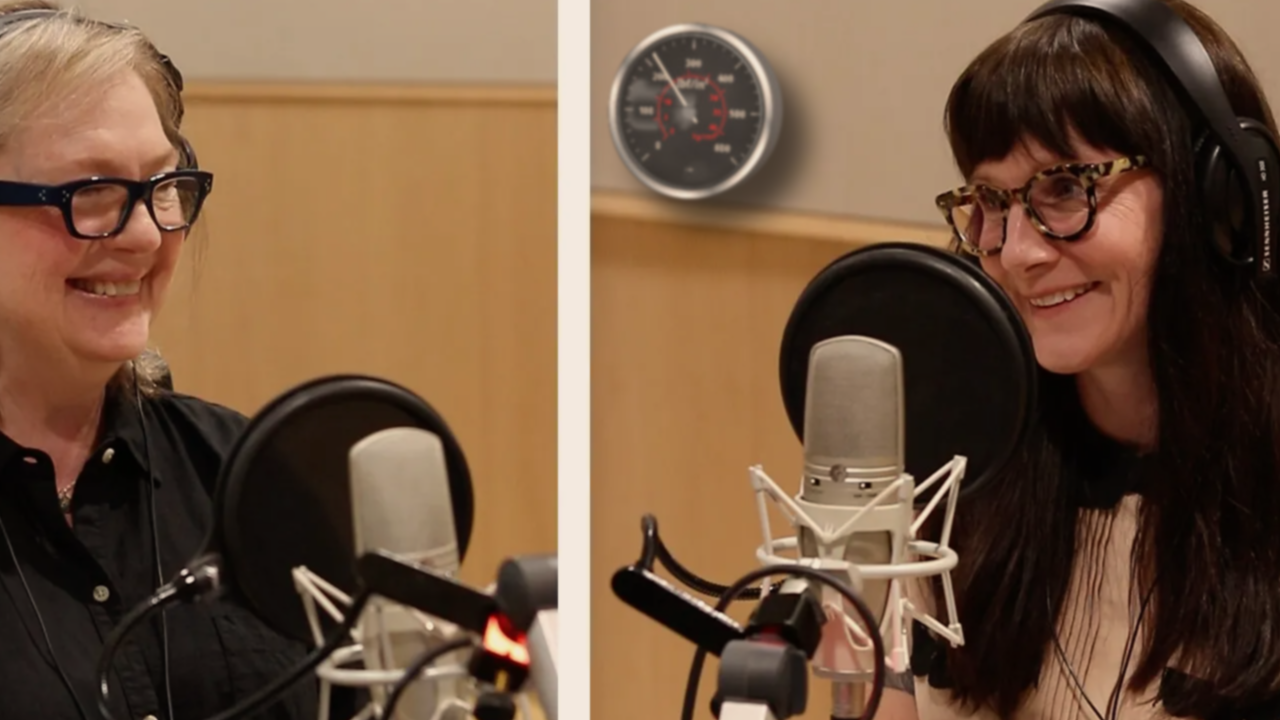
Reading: value=220 unit=psi
